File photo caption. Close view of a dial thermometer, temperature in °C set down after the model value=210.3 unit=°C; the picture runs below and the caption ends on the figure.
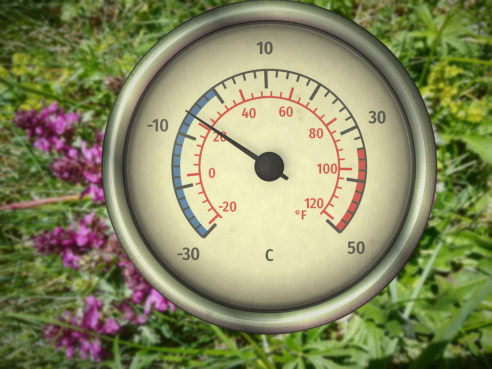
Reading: value=-6 unit=°C
